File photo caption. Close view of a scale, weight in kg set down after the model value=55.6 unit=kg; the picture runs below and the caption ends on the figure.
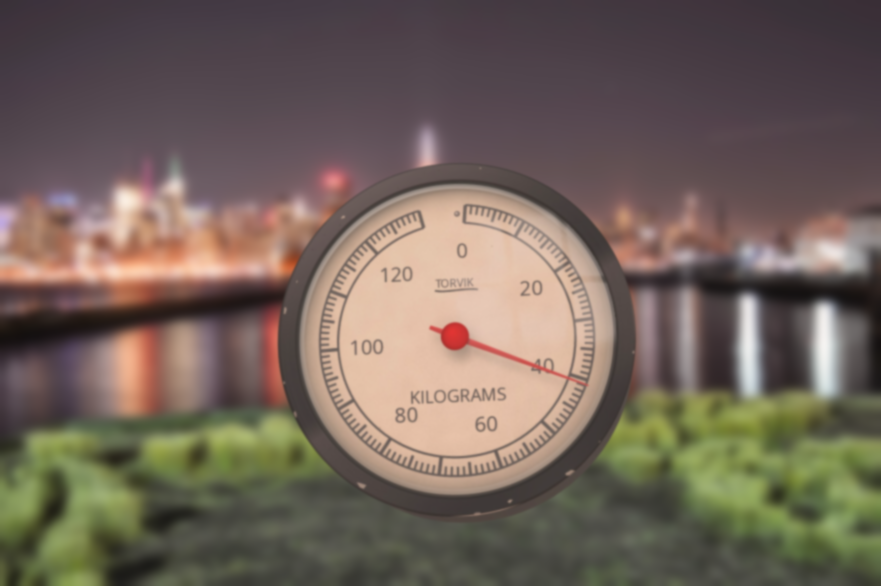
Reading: value=41 unit=kg
